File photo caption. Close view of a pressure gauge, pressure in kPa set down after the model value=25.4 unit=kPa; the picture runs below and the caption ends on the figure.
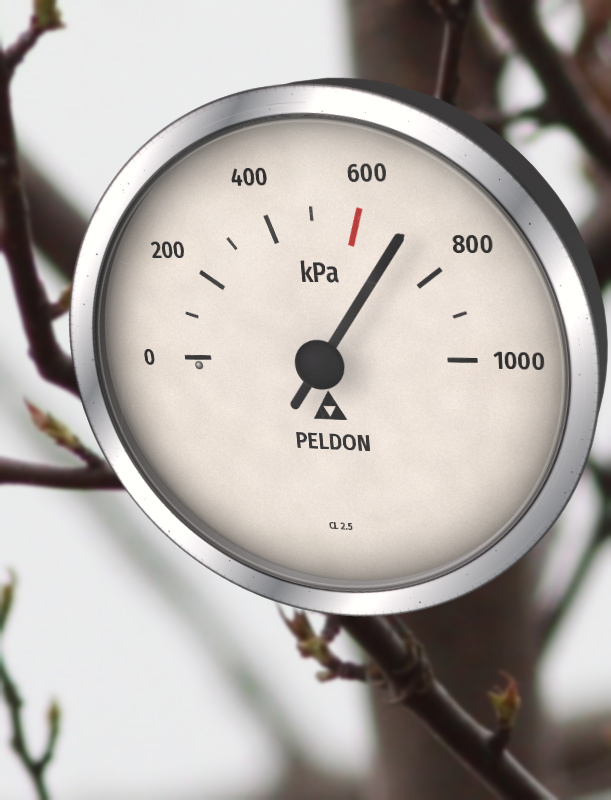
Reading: value=700 unit=kPa
